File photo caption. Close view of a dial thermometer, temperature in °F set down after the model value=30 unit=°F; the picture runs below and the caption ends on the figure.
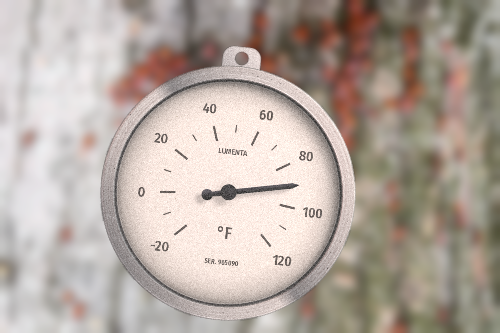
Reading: value=90 unit=°F
